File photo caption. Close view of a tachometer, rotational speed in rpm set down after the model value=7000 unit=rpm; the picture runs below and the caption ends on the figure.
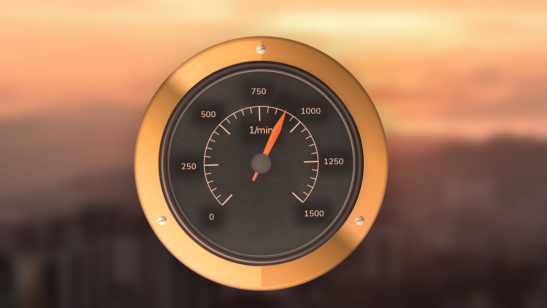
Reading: value=900 unit=rpm
